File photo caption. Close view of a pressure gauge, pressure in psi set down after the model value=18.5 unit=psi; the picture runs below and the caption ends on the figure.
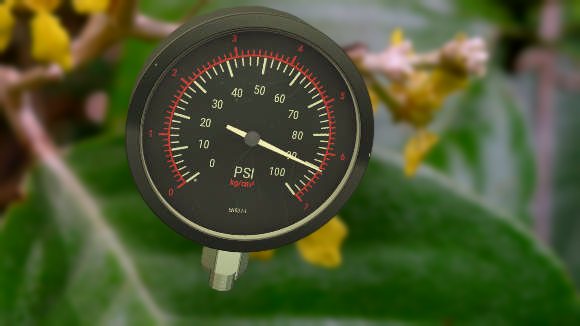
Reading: value=90 unit=psi
